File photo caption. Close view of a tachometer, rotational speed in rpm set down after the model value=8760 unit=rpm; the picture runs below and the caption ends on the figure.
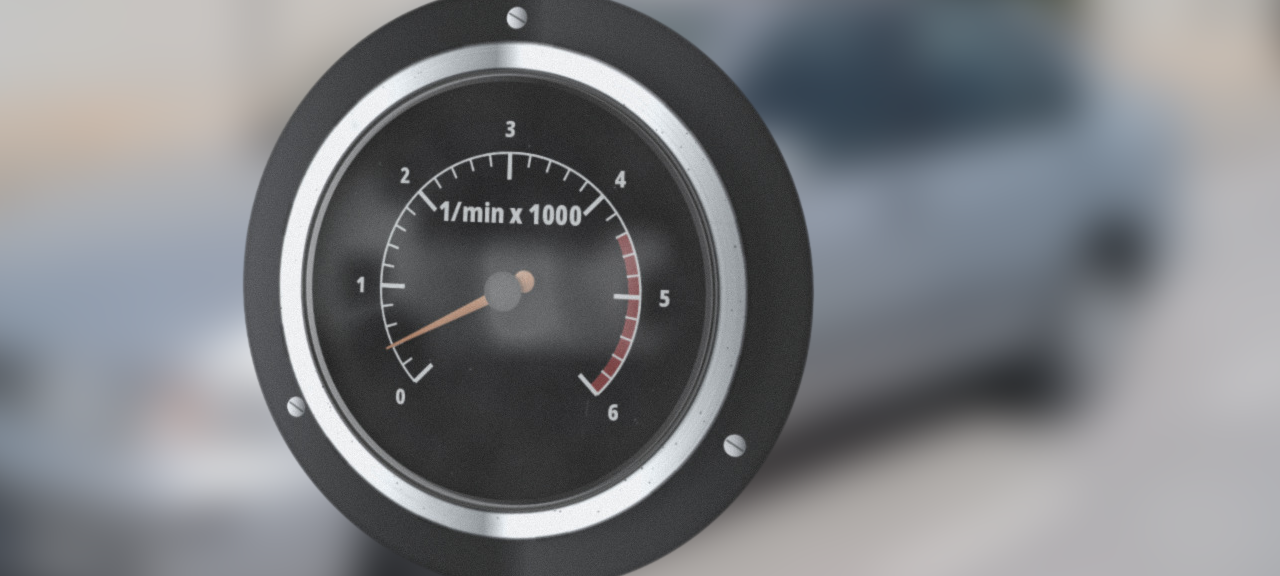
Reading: value=400 unit=rpm
